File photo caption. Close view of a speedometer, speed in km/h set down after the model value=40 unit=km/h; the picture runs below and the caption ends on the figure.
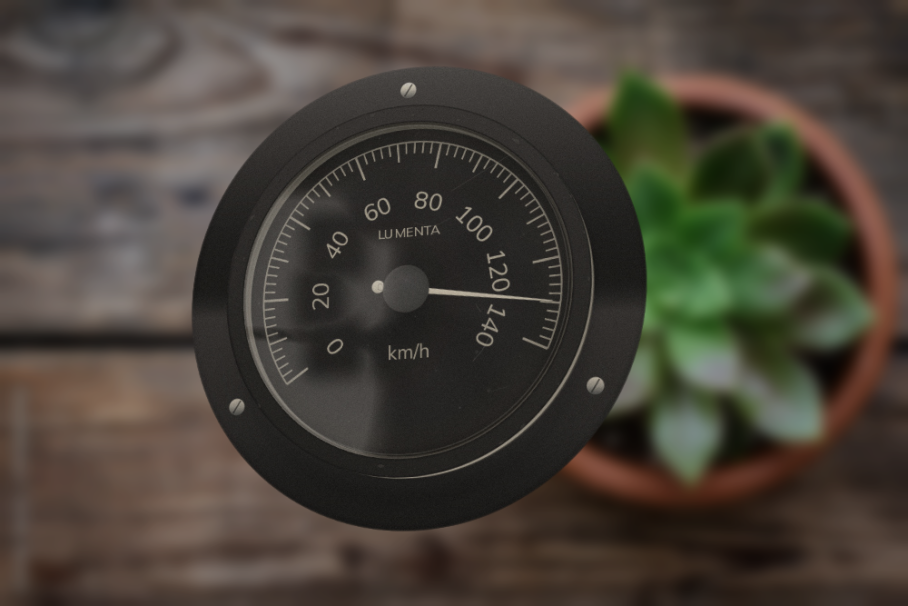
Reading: value=130 unit=km/h
